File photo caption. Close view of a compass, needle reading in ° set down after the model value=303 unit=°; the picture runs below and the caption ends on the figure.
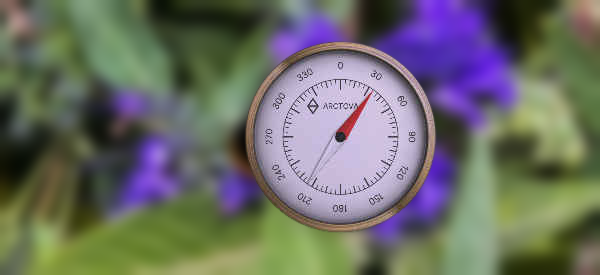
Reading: value=35 unit=°
